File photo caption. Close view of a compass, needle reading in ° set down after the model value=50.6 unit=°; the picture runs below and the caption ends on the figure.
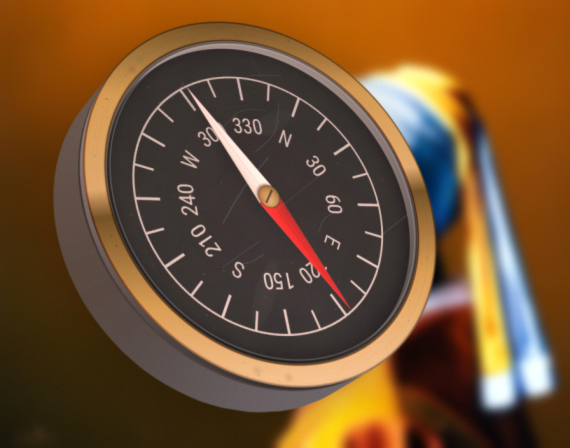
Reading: value=120 unit=°
